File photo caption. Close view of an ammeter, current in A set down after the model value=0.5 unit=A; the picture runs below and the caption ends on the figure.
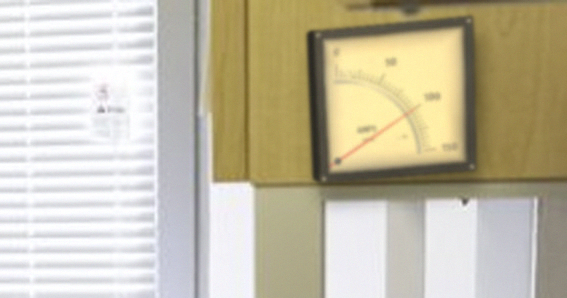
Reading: value=100 unit=A
